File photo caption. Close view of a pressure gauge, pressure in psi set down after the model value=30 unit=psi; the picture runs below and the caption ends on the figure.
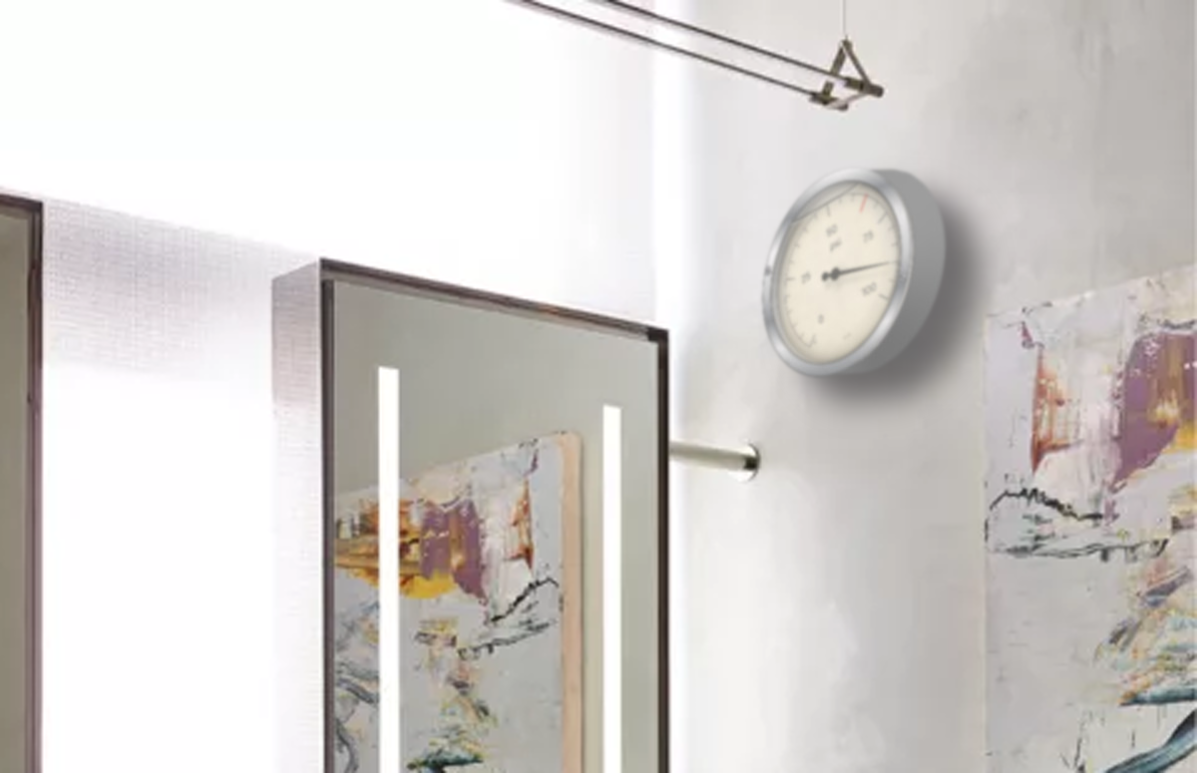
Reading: value=90 unit=psi
